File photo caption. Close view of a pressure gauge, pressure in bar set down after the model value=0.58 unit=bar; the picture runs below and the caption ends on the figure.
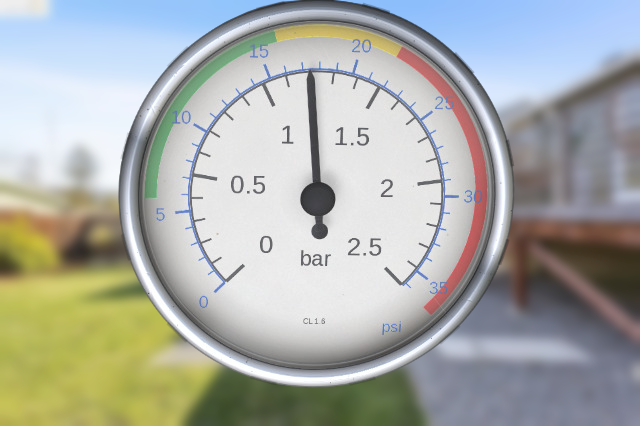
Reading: value=1.2 unit=bar
